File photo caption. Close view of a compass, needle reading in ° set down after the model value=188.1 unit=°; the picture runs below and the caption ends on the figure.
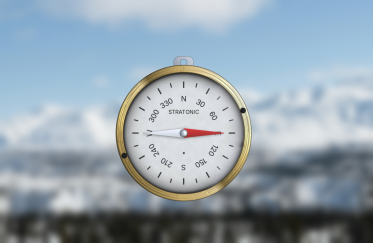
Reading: value=90 unit=°
